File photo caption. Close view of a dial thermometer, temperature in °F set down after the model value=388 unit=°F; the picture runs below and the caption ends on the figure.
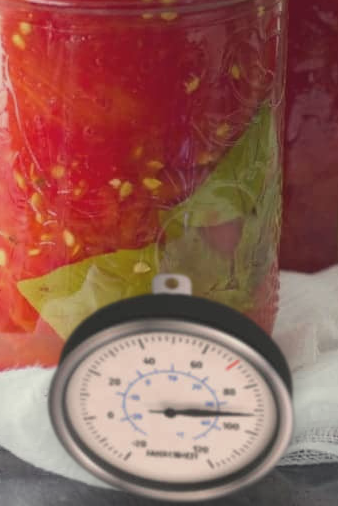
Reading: value=90 unit=°F
